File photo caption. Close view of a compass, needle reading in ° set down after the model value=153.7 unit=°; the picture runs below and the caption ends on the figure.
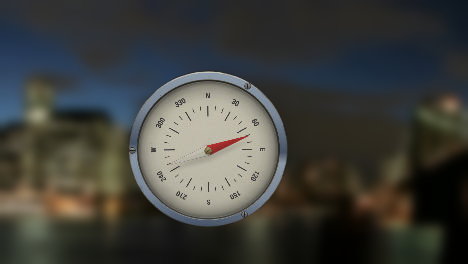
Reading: value=70 unit=°
